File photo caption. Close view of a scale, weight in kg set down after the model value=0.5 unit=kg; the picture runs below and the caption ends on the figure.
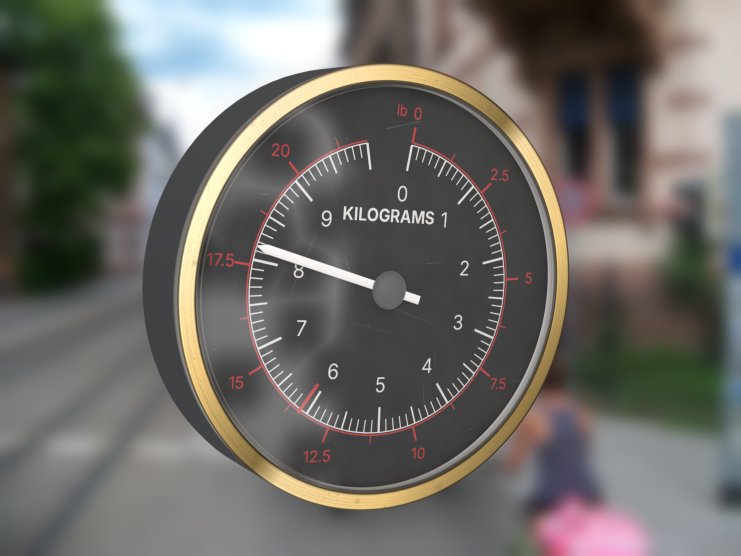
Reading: value=8.15 unit=kg
